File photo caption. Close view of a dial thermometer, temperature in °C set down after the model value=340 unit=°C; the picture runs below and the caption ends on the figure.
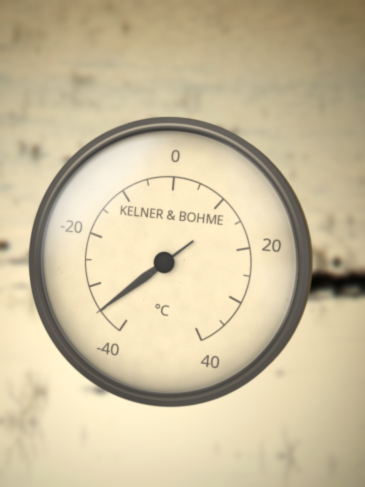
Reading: value=-35 unit=°C
